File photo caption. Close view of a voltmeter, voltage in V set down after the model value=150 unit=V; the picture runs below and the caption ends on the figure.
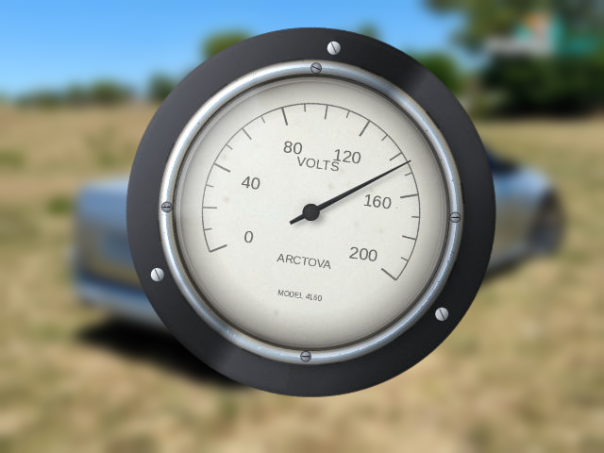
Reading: value=145 unit=V
